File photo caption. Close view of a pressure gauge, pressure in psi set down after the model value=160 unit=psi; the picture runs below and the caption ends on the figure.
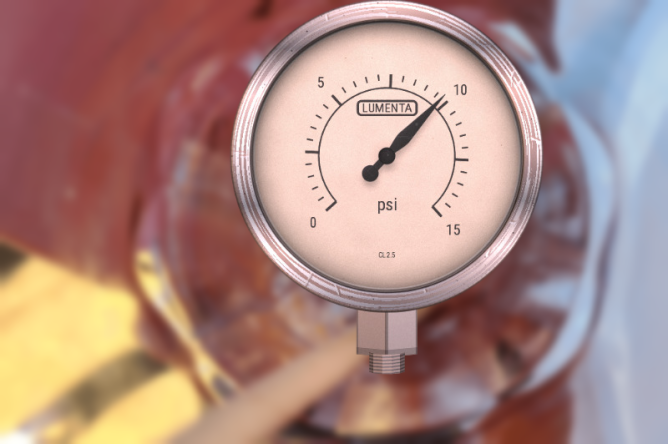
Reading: value=9.75 unit=psi
